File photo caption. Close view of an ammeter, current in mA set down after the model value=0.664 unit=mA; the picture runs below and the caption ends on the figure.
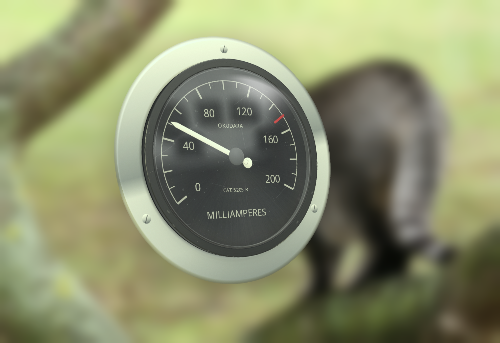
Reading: value=50 unit=mA
